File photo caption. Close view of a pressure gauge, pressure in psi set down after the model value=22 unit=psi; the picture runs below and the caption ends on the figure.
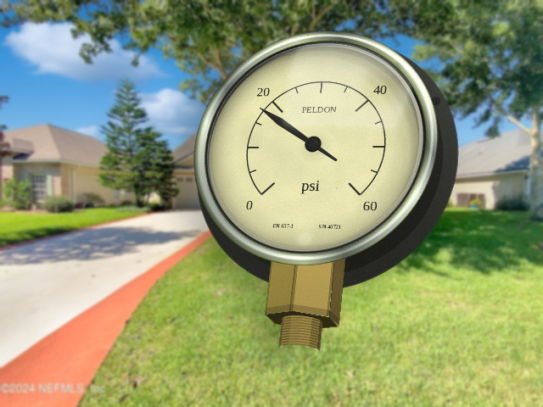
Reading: value=17.5 unit=psi
